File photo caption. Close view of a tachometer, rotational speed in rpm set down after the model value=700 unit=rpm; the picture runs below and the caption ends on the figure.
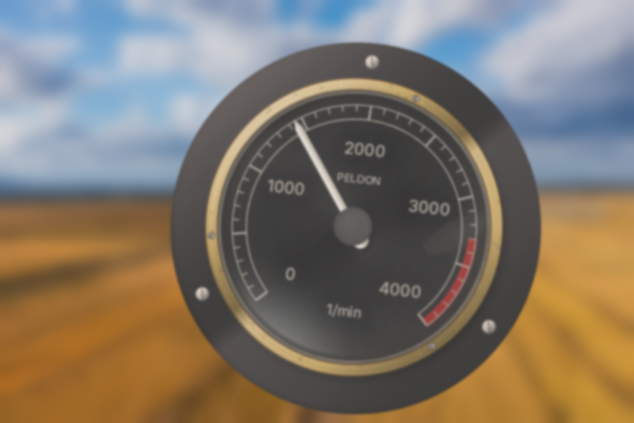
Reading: value=1450 unit=rpm
